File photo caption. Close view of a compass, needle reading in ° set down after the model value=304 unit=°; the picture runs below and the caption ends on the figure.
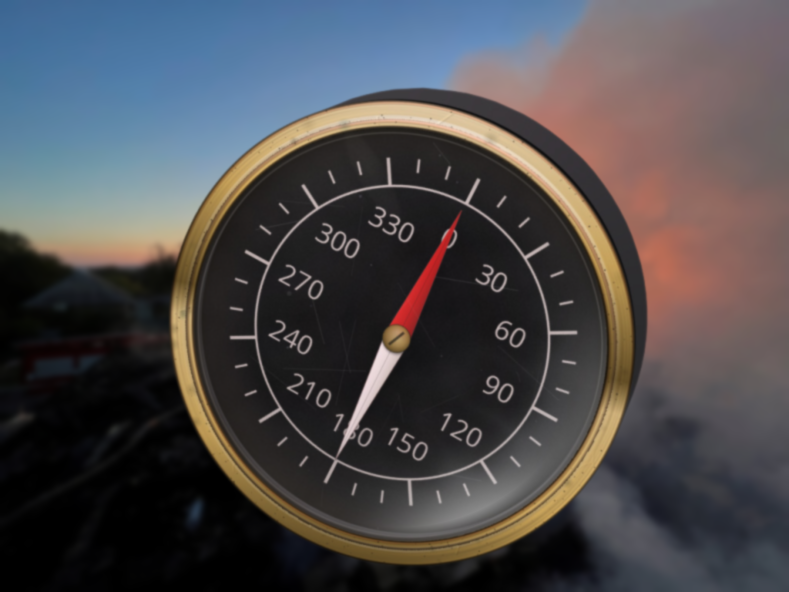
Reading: value=0 unit=°
